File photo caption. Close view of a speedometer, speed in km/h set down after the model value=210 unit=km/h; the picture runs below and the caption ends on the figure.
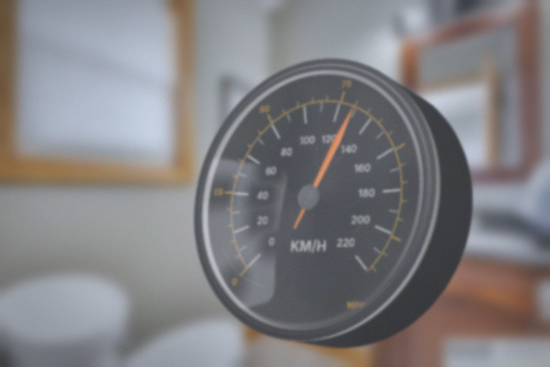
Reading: value=130 unit=km/h
